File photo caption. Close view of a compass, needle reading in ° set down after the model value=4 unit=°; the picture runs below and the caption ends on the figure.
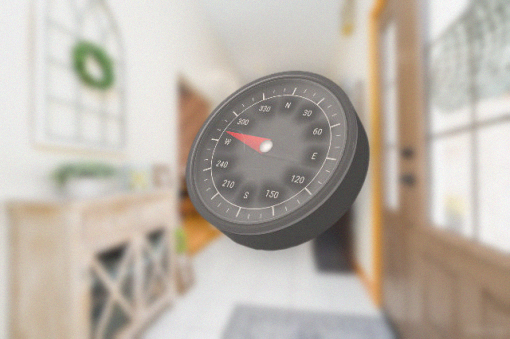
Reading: value=280 unit=°
